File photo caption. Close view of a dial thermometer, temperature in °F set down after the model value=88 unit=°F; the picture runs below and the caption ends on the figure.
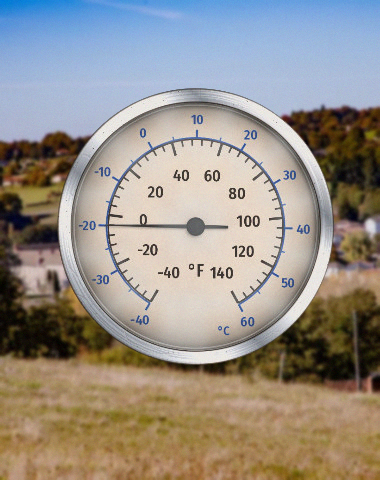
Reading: value=-4 unit=°F
